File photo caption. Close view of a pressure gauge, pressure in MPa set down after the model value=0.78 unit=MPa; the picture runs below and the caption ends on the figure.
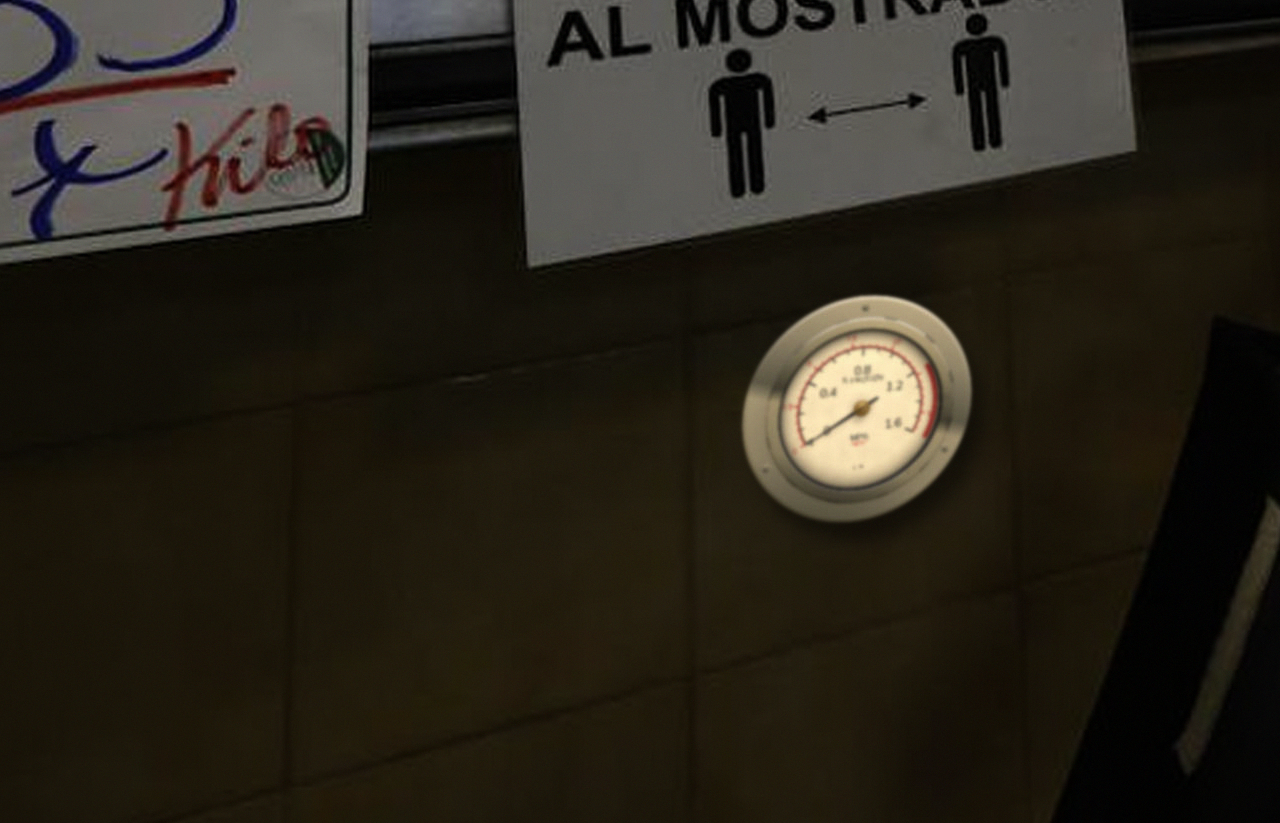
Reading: value=0 unit=MPa
